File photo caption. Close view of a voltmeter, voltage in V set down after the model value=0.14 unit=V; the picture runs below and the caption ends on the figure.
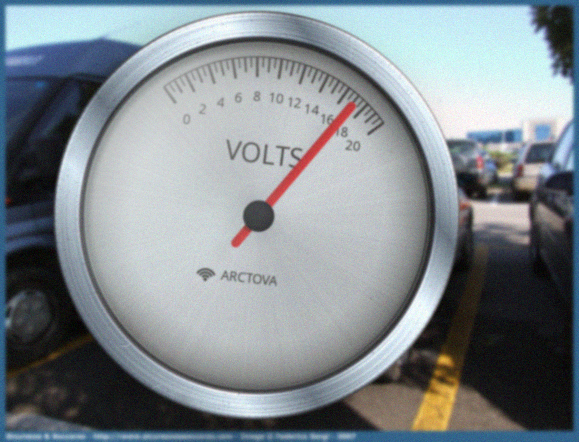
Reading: value=17 unit=V
